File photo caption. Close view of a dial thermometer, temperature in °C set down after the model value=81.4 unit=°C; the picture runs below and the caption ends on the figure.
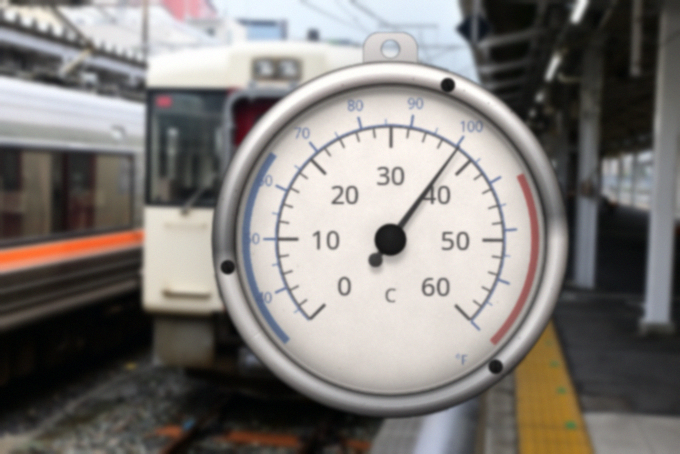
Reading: value=38 unit=°C
